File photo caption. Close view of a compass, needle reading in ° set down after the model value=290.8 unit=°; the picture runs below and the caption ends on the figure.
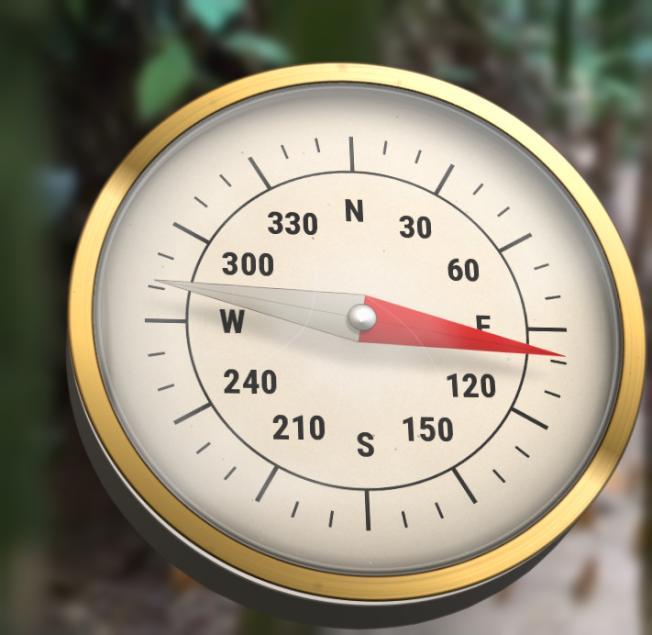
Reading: value=100 unit=°
